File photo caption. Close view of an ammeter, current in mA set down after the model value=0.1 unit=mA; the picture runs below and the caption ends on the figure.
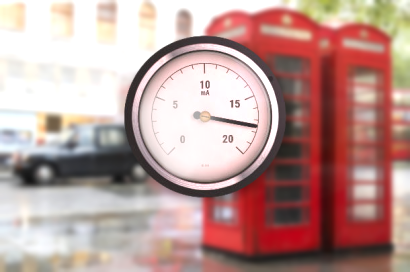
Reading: value=17.5 unit=mA
